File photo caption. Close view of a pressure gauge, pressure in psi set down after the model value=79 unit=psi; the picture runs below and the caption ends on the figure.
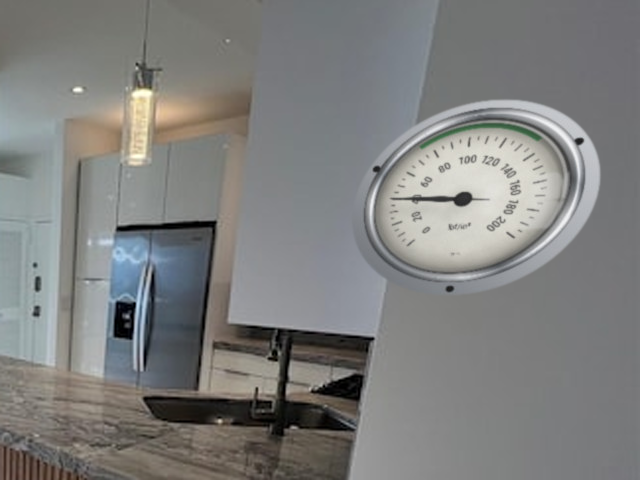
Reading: value=40 unit=psi
